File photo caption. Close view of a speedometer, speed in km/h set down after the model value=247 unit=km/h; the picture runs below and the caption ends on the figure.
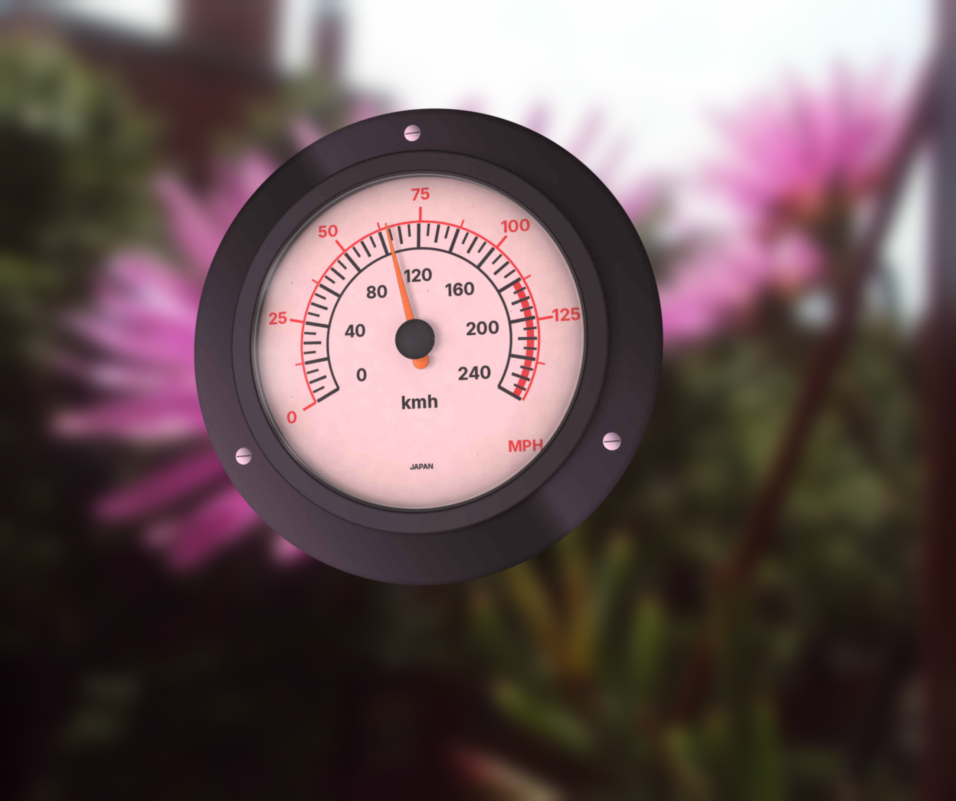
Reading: value=105 unit=km/h
